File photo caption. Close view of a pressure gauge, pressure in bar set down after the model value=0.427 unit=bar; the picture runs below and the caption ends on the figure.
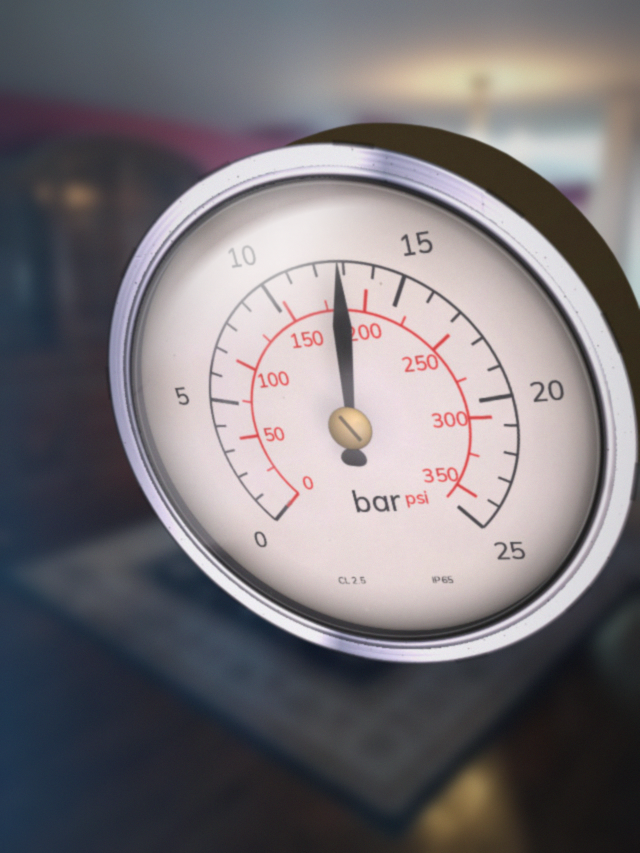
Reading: value=13 unit=bar
